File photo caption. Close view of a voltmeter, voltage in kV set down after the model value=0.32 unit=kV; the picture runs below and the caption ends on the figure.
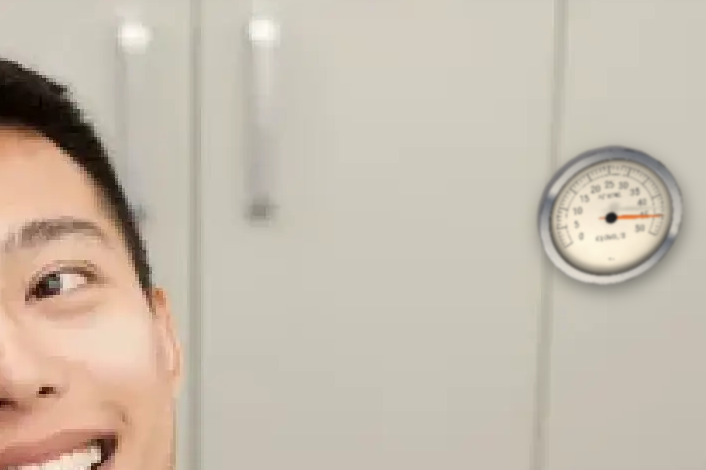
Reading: value=45 unit=kV
